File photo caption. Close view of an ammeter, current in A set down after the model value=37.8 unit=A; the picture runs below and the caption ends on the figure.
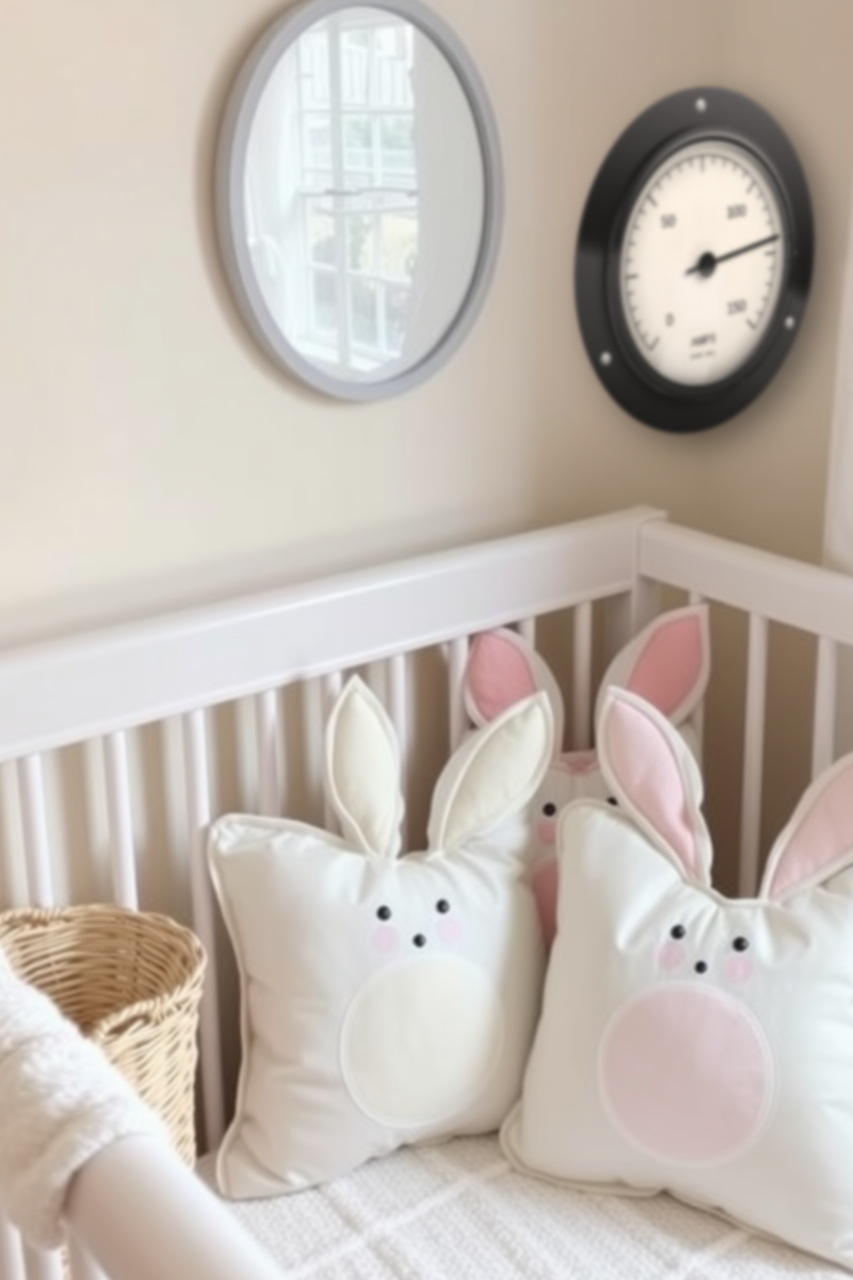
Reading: value=120 unit=A
